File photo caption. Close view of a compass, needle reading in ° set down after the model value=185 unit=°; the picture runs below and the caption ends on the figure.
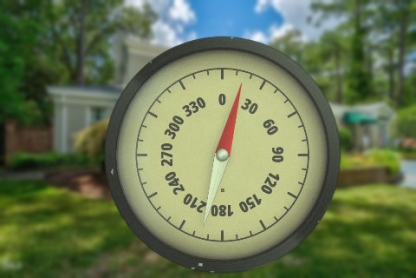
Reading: value=15 unit=°
